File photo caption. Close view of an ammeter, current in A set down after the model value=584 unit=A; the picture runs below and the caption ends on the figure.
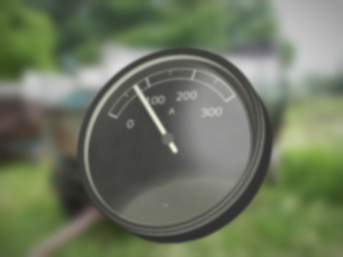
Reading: value=75 unit=A
